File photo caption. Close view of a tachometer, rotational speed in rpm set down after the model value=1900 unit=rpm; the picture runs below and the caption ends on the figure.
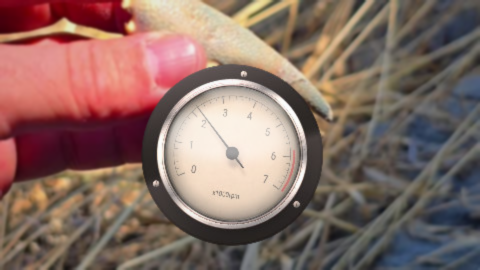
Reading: value=2200 unit=rpm
